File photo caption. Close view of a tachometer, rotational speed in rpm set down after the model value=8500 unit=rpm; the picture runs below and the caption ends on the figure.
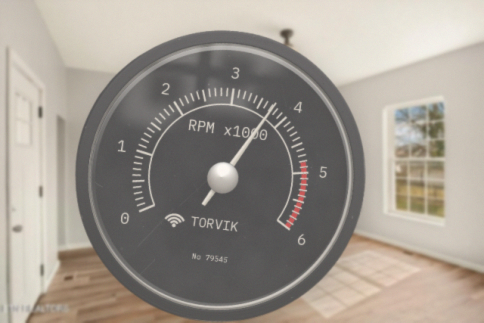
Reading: value=3700 unit=rpm
